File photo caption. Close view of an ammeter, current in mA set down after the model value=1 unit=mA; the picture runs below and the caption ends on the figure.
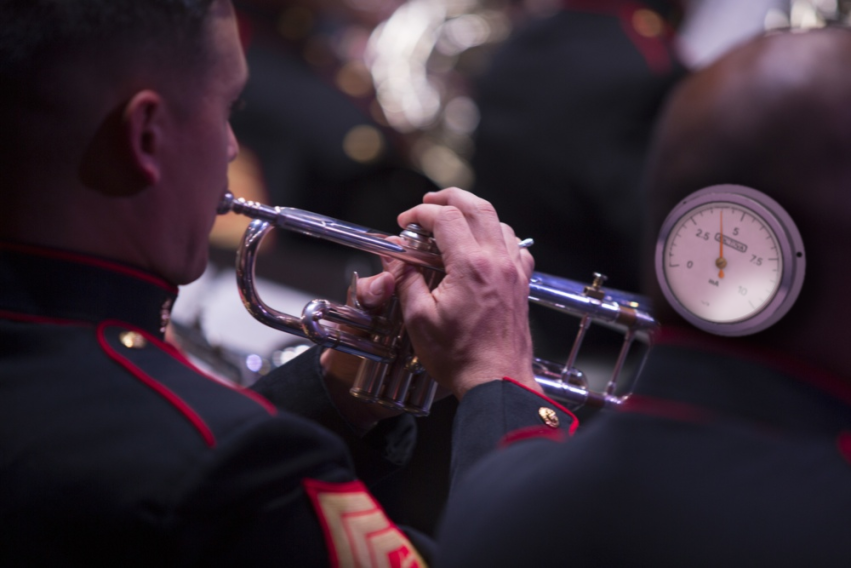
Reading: value=4 unit=mA
